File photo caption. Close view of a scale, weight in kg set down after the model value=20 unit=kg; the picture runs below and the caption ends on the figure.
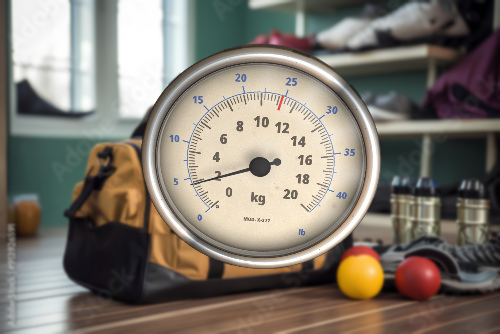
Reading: value=2 unit=kg
